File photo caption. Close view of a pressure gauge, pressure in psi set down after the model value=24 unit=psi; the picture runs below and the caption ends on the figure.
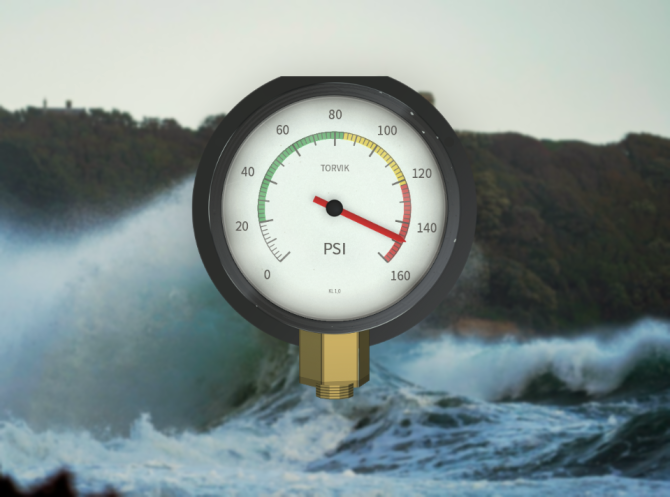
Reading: value=148 unit=psi
